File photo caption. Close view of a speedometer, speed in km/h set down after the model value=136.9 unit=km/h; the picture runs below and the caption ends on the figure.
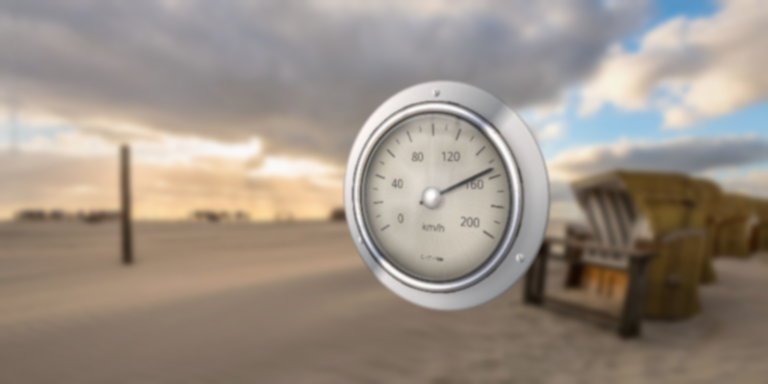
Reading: value=155 unit=km/h
